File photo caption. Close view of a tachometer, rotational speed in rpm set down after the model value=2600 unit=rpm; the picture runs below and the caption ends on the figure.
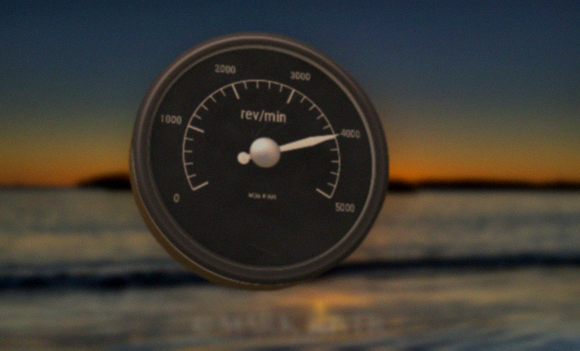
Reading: value=4000 unit=rpm
